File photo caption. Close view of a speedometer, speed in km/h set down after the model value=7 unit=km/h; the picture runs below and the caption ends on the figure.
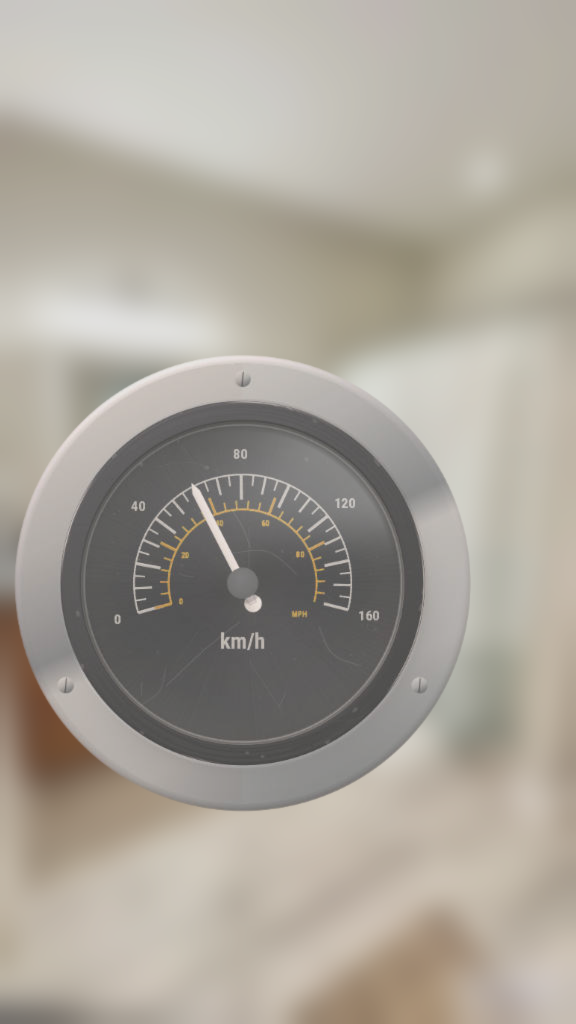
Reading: value=60 unit=km/h
